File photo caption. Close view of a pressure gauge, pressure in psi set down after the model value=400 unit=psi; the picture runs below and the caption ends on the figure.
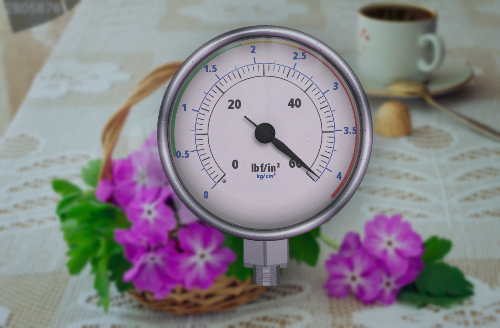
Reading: value=59 unit=psi
